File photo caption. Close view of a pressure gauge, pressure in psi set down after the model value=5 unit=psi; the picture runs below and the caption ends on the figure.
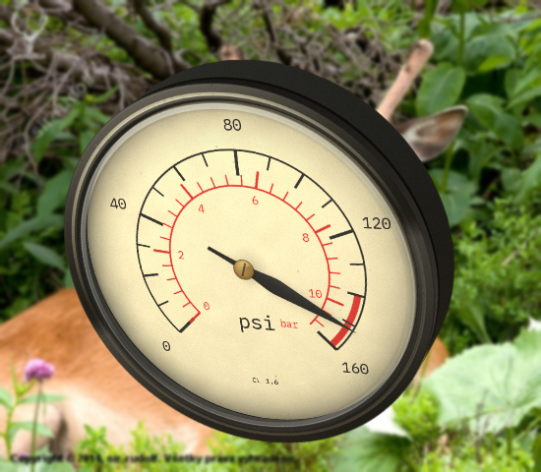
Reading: value=150 unit=psi
